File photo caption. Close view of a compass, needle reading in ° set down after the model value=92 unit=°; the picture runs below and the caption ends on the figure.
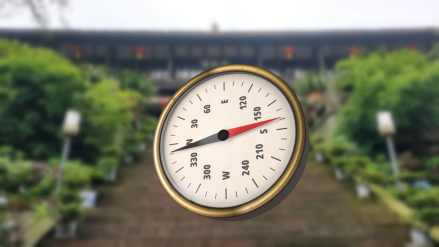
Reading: value=170 unit=°
